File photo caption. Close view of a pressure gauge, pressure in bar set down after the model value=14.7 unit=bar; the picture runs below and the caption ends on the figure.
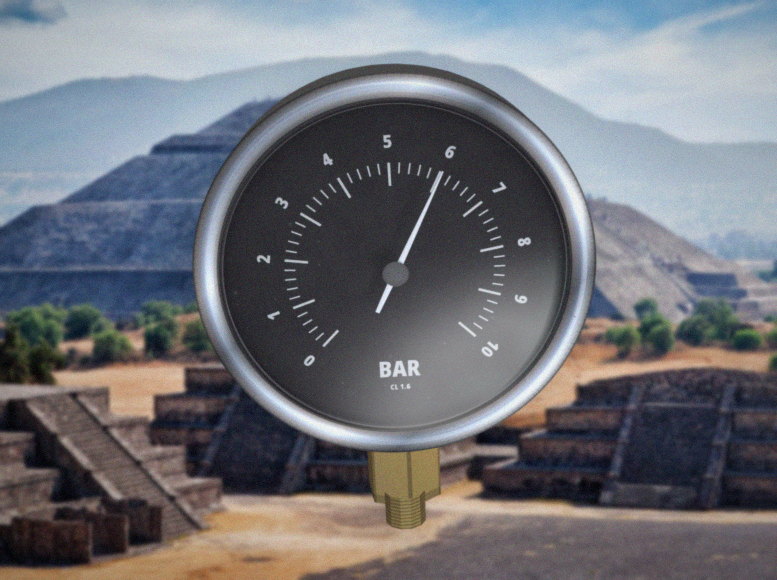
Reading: value=6 unit=bar
